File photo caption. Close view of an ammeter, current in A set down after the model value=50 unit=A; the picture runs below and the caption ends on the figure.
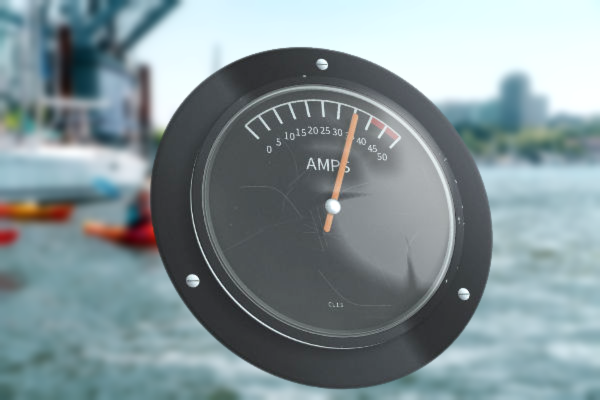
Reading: value=35 unit=A
